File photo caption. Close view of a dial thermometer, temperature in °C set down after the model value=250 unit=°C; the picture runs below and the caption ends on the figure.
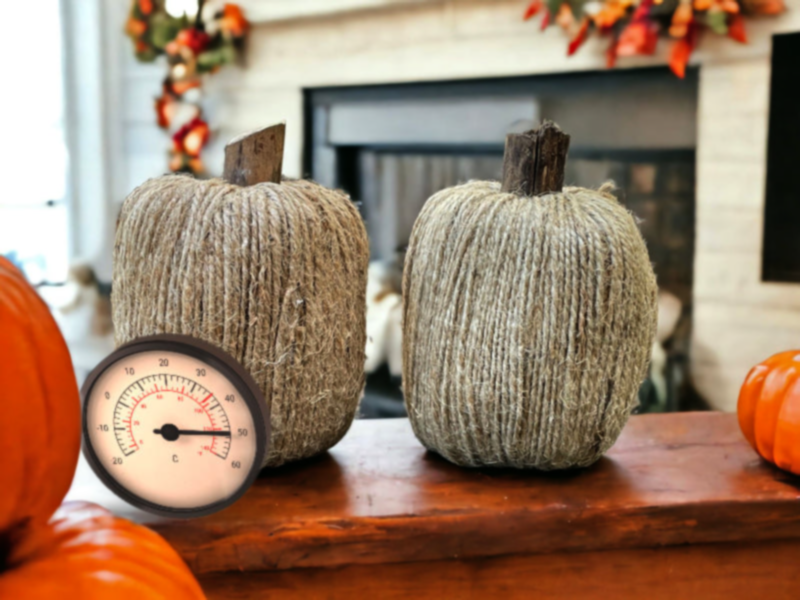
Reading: value=50 unit=°C
